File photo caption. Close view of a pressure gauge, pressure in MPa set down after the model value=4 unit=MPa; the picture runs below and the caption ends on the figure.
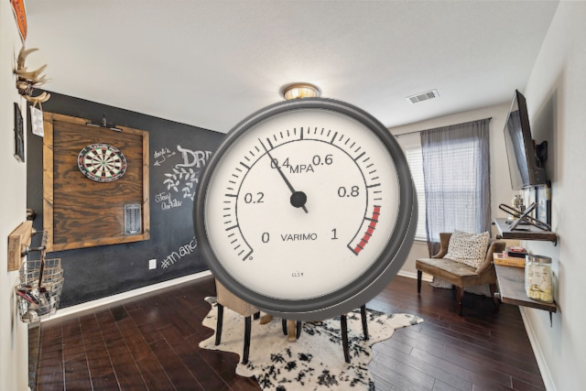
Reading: value=0.38 unit=MPa
